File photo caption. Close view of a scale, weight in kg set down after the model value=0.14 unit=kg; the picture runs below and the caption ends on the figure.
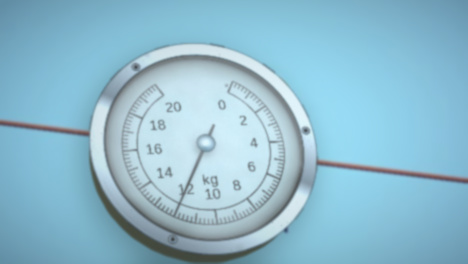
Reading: value=12 unit=kg
